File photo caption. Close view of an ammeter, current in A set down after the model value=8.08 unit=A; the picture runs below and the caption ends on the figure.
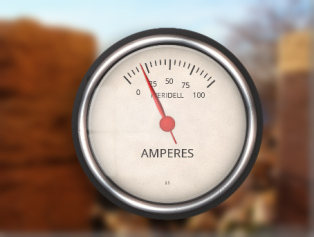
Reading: value=20 unit=A
